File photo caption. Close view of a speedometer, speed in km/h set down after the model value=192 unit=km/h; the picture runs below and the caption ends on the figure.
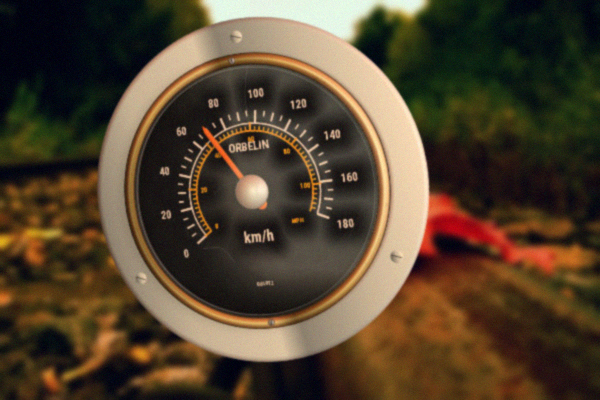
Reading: value=70 unit=km/h
